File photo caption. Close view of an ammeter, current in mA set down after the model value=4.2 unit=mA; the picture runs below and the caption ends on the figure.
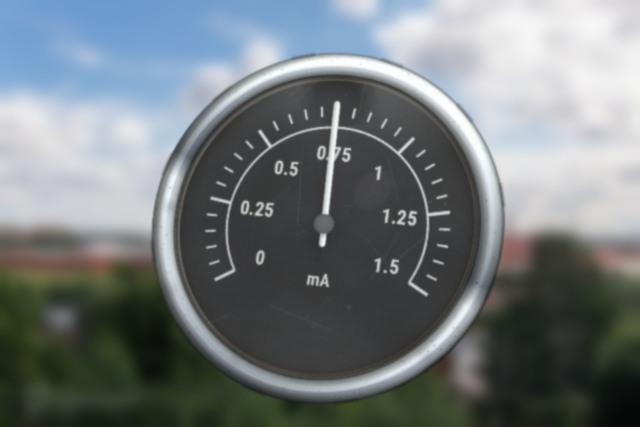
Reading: value=0.75 unit=mA
